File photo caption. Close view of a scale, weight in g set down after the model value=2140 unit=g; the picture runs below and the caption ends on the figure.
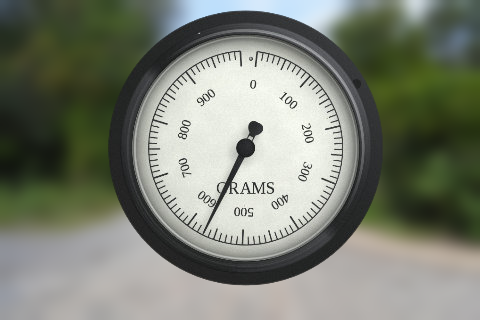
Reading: value=570 unit=g
